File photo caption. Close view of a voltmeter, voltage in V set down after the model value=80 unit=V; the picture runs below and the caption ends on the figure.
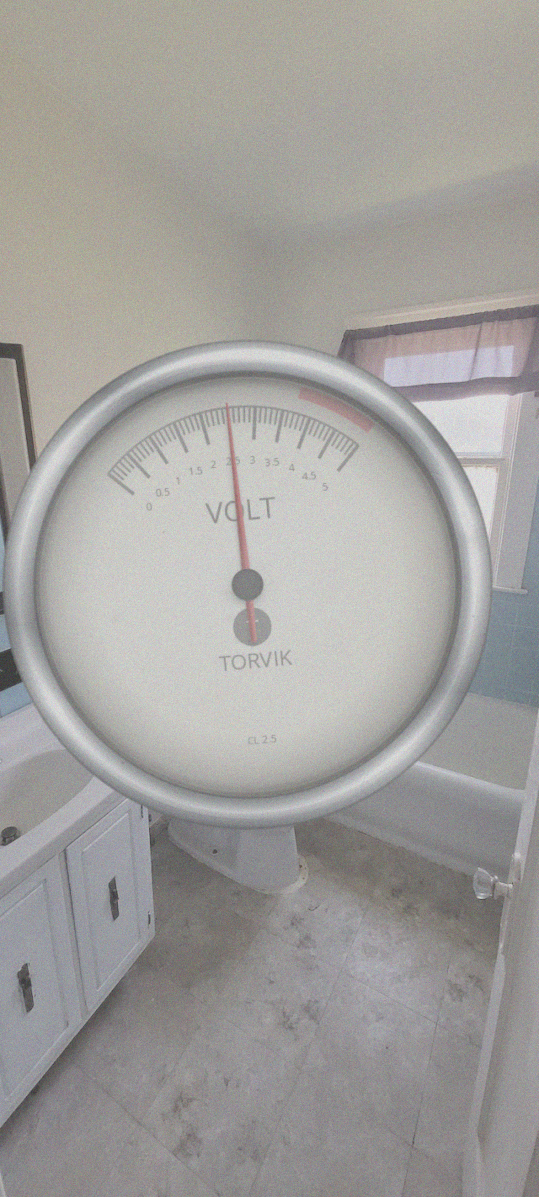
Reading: value=2.5 unit=V
